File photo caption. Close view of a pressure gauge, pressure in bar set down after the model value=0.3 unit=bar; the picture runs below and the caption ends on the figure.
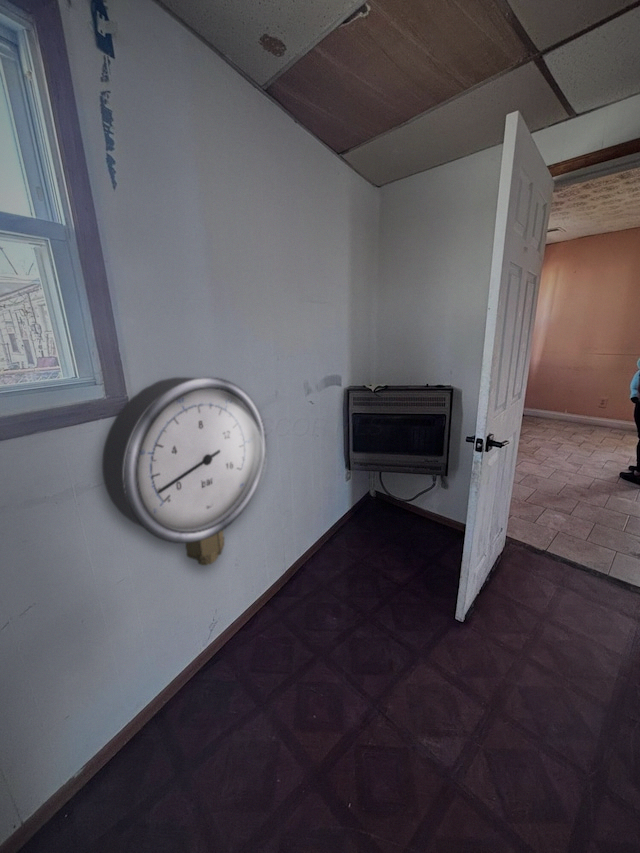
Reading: value=1 unit=bar
